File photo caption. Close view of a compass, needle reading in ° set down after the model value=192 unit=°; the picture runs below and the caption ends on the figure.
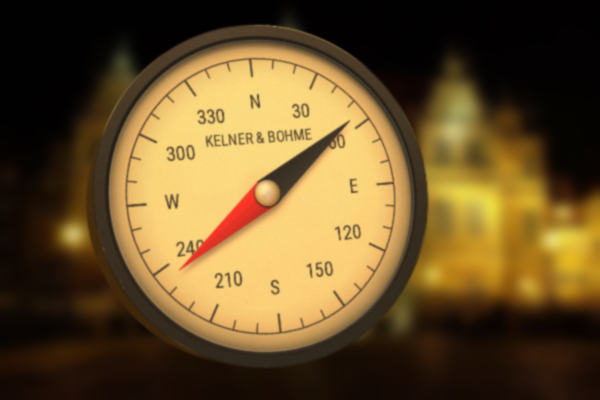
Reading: value=235 unit=°
